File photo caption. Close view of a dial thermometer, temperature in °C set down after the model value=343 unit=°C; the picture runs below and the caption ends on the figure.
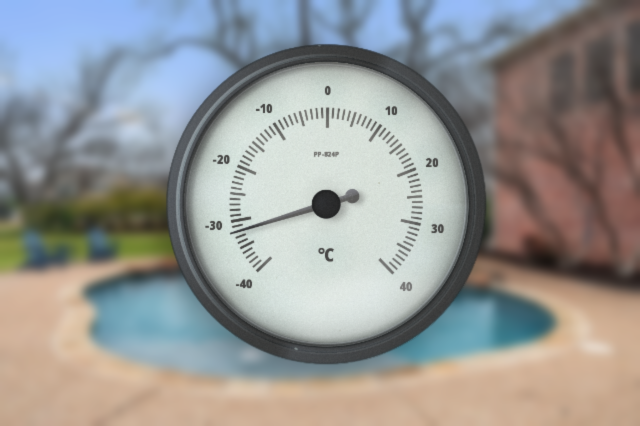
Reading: value=-32 unit=°C
